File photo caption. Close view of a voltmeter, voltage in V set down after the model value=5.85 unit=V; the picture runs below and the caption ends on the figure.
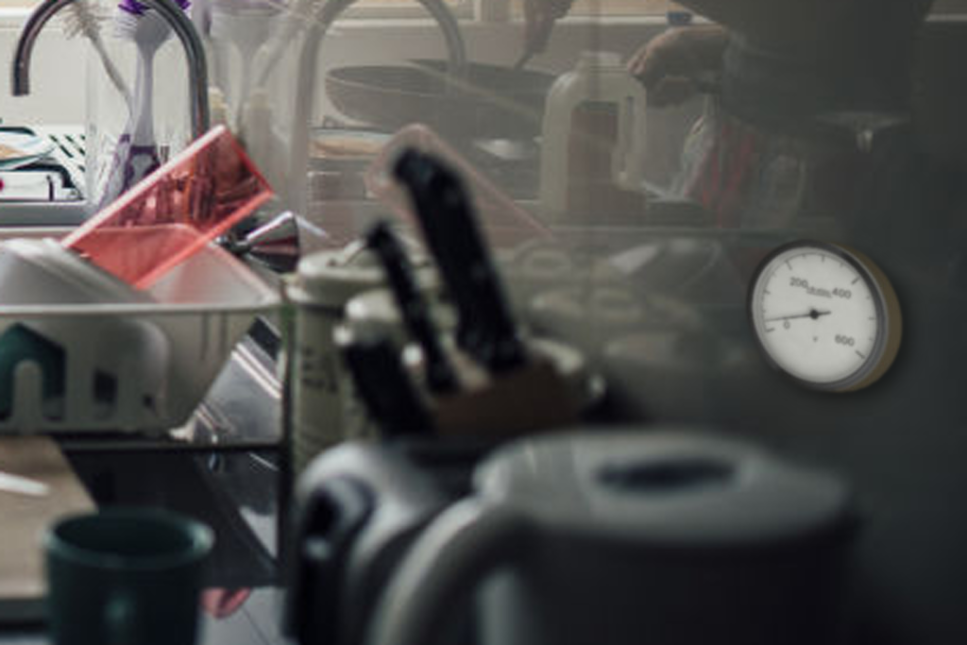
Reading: value=25 unit=V
